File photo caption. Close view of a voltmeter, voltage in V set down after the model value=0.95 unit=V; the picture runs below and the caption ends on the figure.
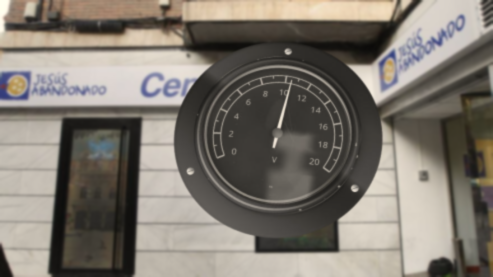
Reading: value=10.5 unit=V
